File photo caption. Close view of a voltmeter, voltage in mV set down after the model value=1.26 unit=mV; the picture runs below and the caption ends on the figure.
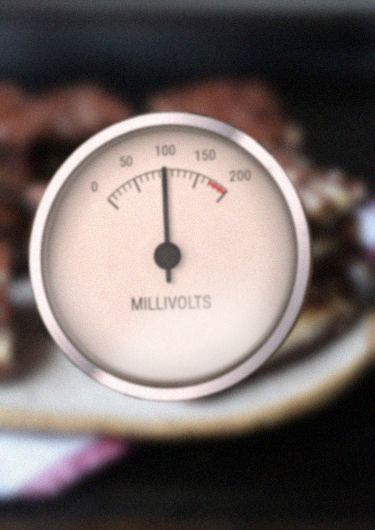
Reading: value=100 unit=mV
